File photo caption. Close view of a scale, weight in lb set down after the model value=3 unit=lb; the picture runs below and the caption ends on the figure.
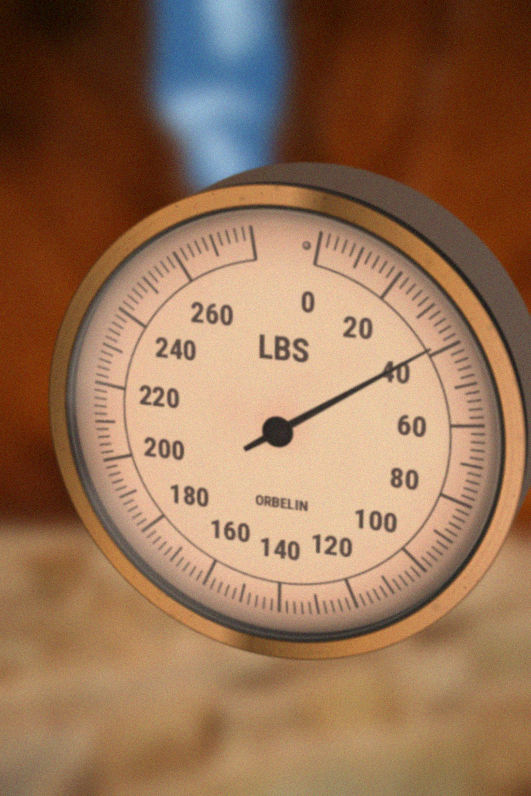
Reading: value=38 unit=lb
